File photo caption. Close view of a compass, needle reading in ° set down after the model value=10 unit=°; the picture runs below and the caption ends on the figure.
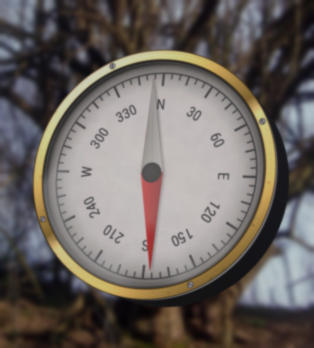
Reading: value=175 unit=°
